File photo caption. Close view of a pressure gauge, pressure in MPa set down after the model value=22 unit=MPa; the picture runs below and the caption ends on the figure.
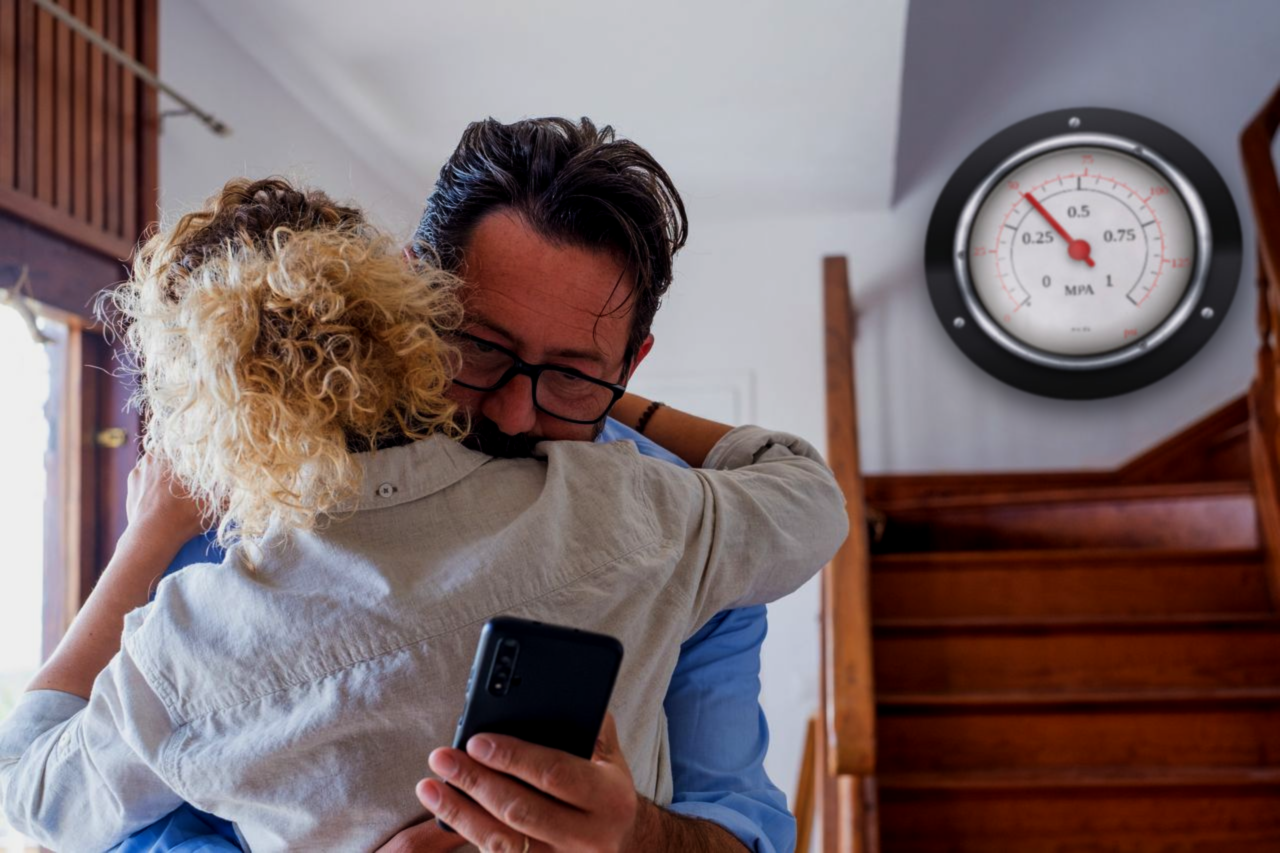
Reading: value=0.35 unit=MPa
